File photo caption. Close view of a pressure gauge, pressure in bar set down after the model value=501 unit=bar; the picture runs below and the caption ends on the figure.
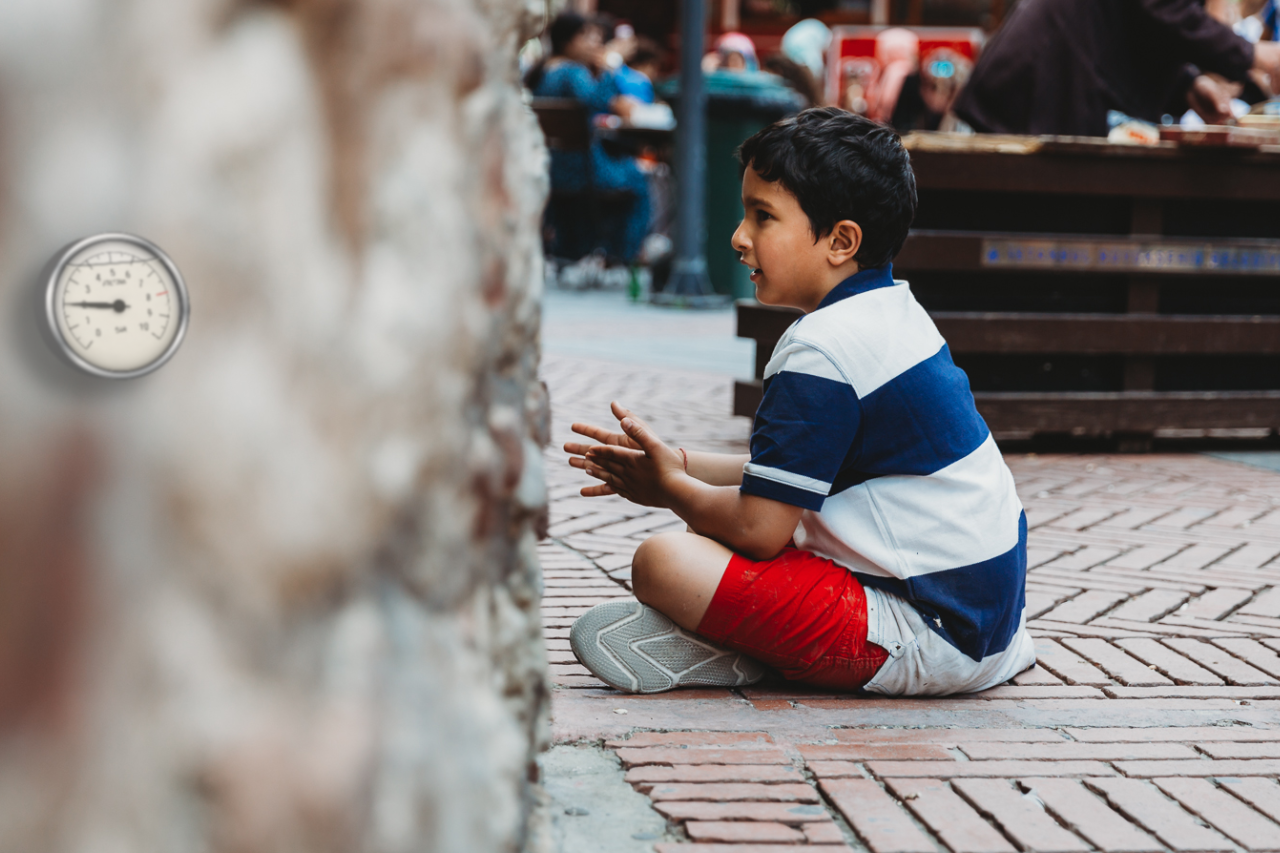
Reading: value=2 unit=bar
